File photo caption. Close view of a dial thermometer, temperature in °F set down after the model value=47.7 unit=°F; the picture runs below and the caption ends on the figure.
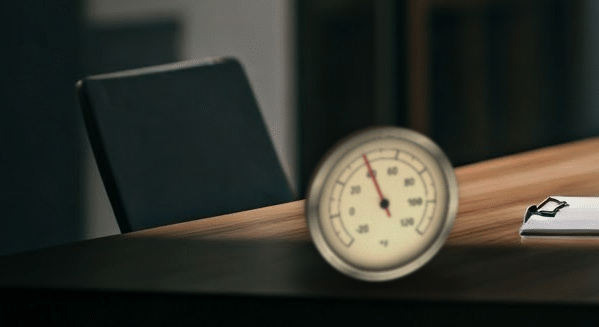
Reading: value=40 unit=°F
